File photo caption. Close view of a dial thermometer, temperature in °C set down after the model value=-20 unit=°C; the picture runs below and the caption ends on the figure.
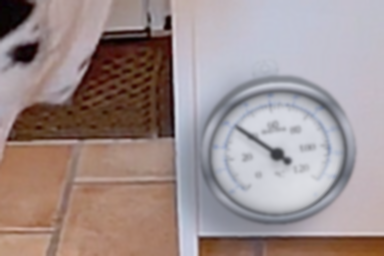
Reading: value=40 unit=°C
